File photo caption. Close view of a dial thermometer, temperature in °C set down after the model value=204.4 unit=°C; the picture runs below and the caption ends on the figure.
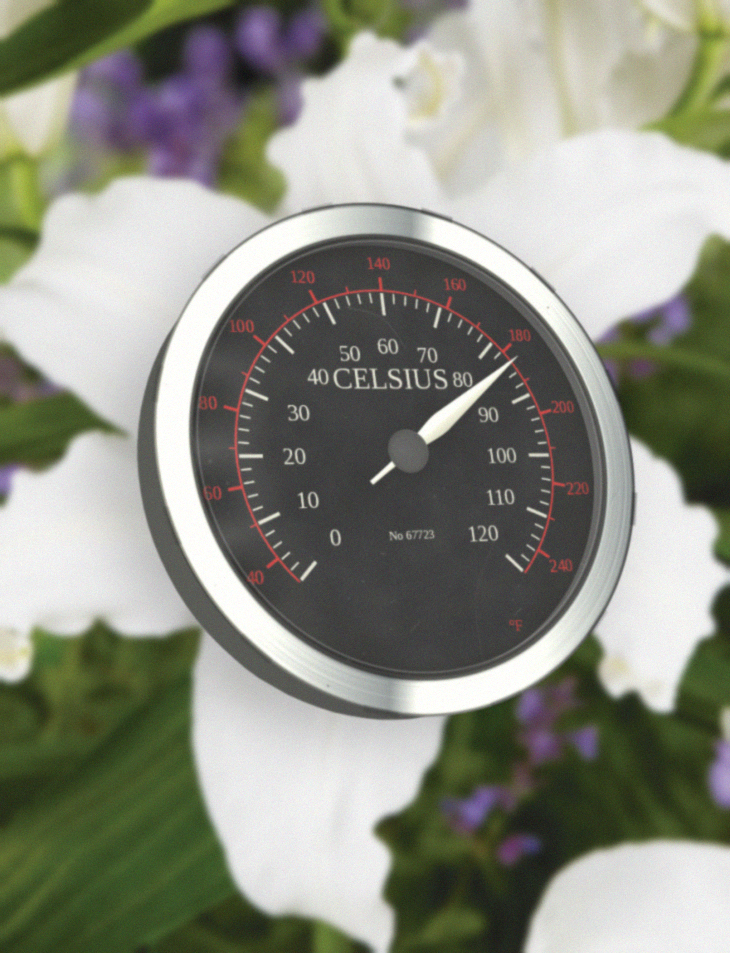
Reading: value=84 unit=°C
